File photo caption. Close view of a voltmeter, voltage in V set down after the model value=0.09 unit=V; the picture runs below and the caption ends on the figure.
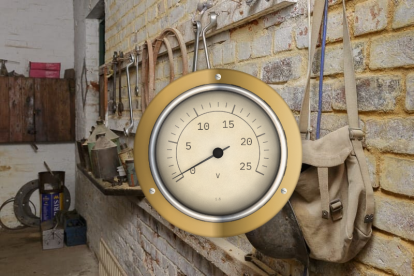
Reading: value=0.5 unit=V
